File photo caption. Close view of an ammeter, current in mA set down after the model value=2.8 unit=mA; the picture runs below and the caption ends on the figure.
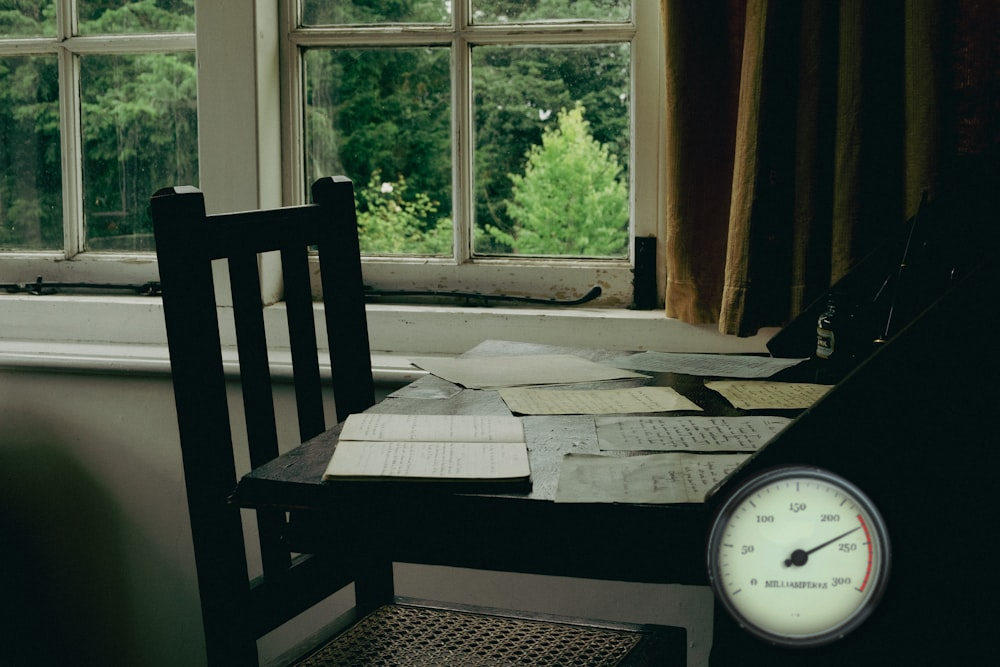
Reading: value=230 unit=mA
